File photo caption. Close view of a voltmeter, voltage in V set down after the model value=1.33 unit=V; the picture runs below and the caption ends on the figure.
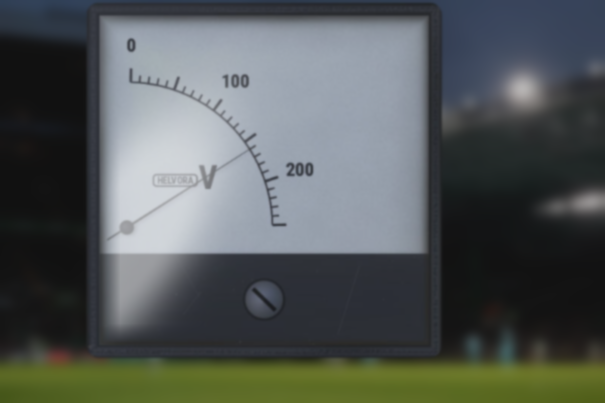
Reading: value=160 unit=V
